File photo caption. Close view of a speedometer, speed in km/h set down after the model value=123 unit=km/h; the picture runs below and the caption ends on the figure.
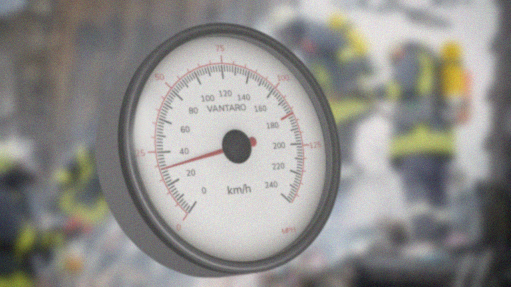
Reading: value=30 unit=km/h
